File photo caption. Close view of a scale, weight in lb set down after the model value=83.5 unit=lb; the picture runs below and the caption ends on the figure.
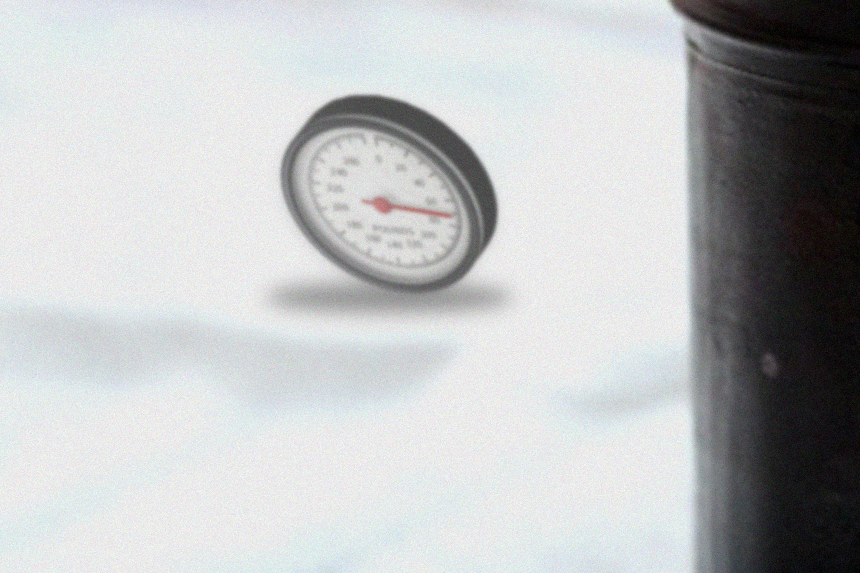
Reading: value=70 unit=lb
